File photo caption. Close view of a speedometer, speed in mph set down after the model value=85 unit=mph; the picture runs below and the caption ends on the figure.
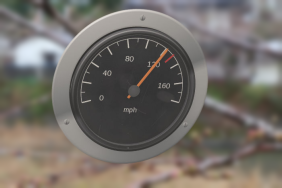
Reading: value=120 unit=mph
